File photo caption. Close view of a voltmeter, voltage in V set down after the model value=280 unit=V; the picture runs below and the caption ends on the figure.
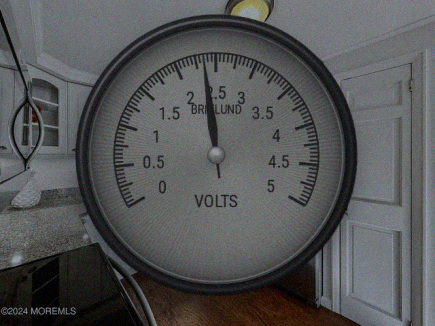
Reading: value=2.35 unit=V
